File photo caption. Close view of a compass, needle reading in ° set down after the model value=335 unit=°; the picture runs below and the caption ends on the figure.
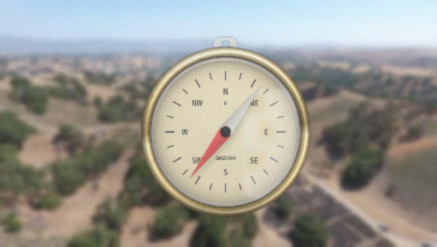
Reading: value=217.5 unit=°
